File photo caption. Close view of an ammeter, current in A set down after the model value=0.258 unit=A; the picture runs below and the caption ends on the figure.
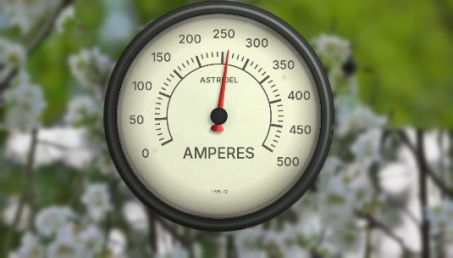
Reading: value=260 unit=A
